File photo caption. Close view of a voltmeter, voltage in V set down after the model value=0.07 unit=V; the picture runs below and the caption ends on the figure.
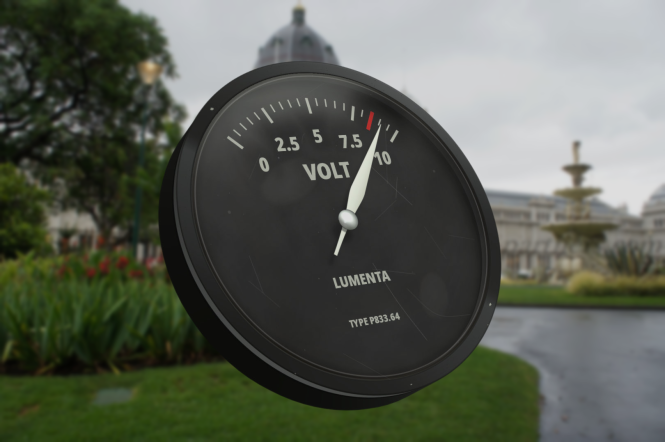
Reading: value=9 unit=V
